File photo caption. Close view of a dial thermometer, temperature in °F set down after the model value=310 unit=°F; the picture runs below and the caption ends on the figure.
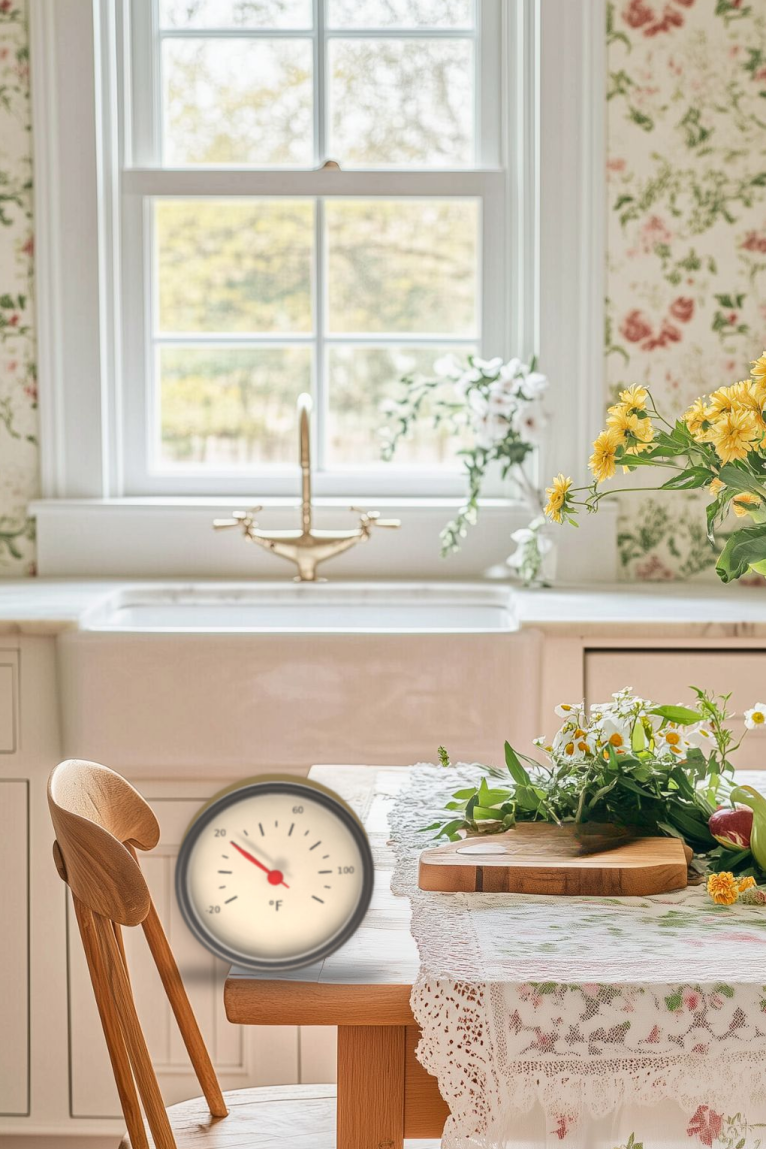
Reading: value=20 unit=°F
